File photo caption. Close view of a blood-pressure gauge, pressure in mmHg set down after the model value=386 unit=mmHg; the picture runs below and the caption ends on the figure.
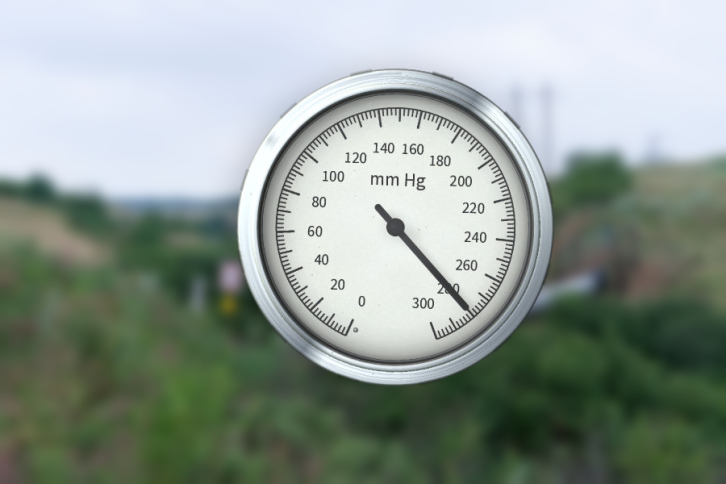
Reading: value=280 unit=mmHg
